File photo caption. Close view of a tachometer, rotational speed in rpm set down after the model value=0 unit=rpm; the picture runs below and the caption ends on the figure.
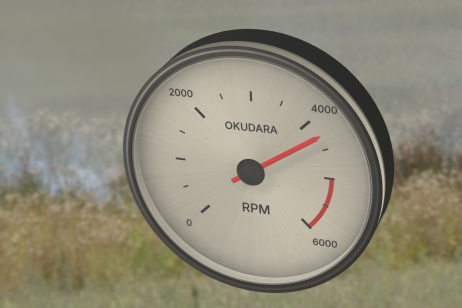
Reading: value=4250 unit=rpm
